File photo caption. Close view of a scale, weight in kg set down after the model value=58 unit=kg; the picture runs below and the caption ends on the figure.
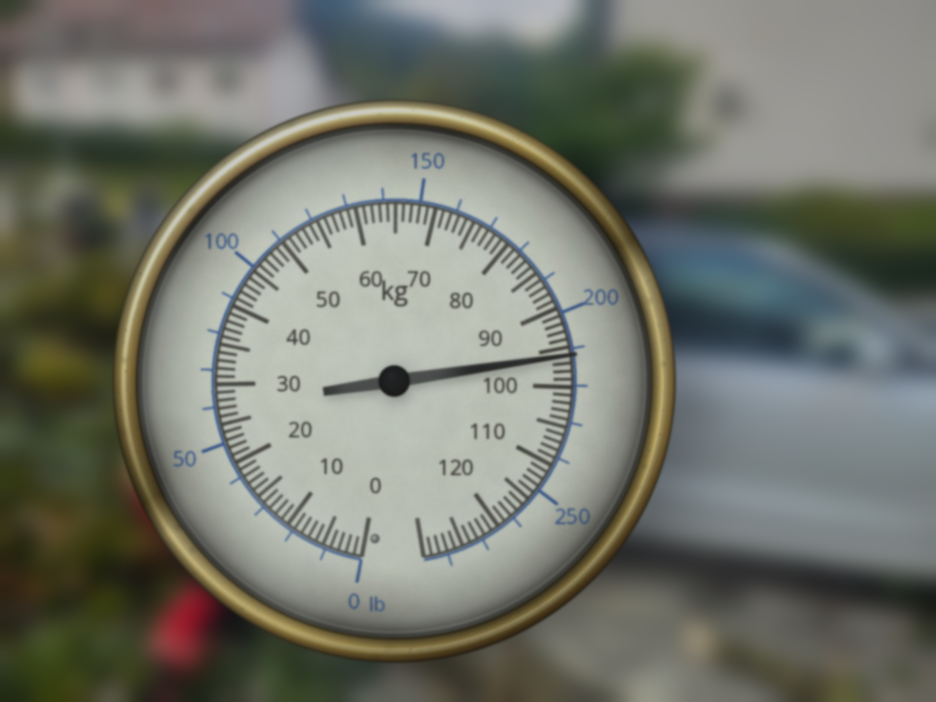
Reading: value=96 unit=kg
